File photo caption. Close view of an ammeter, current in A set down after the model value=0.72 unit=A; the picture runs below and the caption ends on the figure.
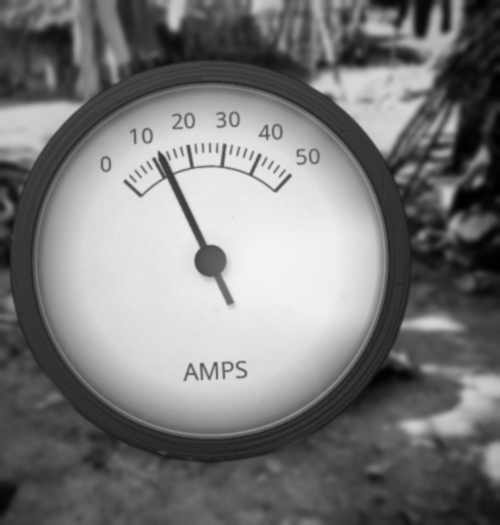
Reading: value=12 unit=A
